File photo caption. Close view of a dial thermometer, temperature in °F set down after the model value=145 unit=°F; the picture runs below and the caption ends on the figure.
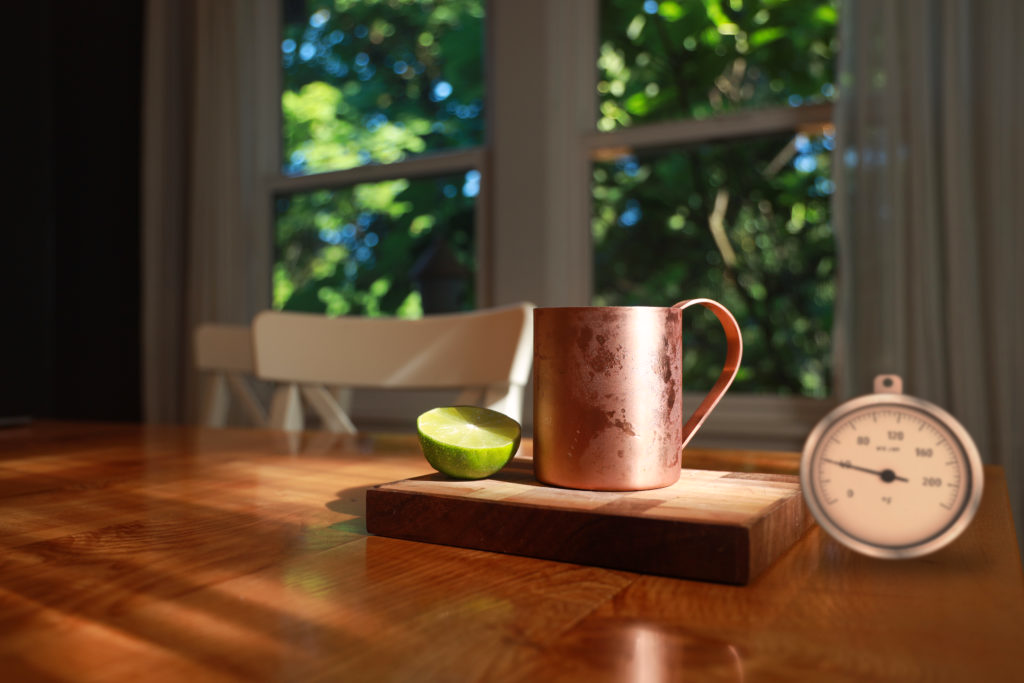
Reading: value=40 unit=°F
